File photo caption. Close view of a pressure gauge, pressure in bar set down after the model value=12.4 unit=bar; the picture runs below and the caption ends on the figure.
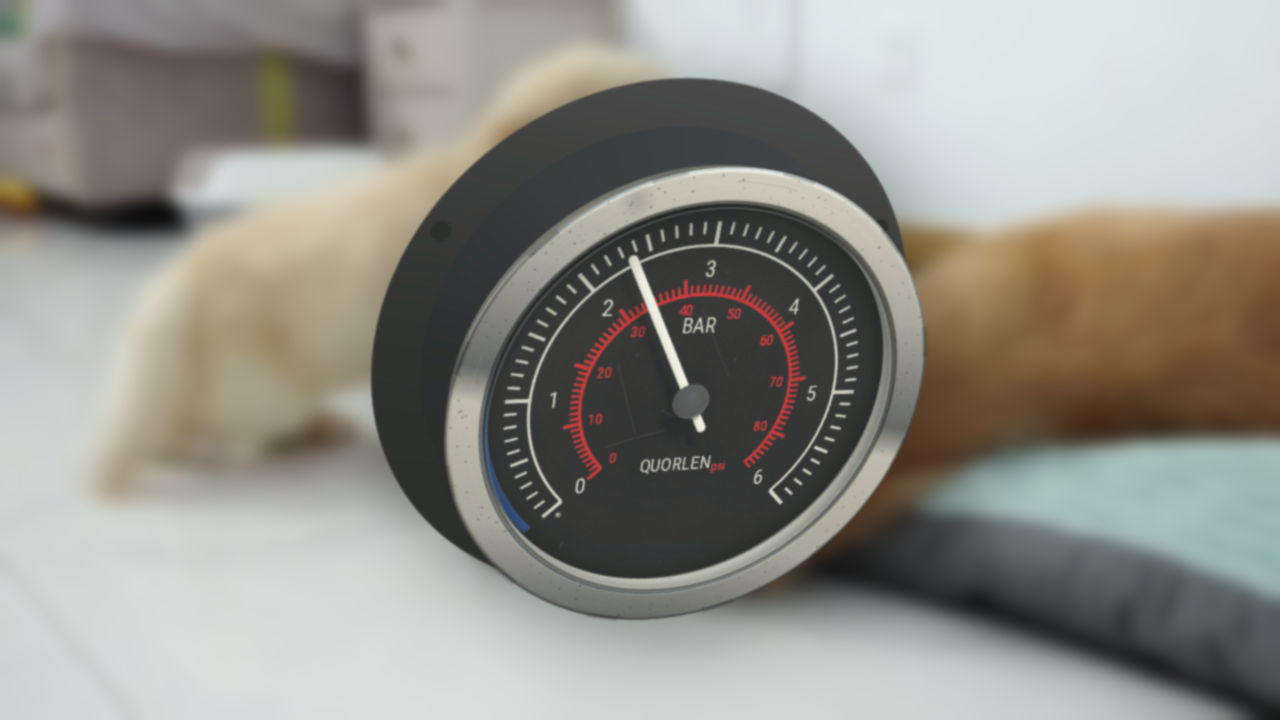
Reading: value=2.35 unit=bar
